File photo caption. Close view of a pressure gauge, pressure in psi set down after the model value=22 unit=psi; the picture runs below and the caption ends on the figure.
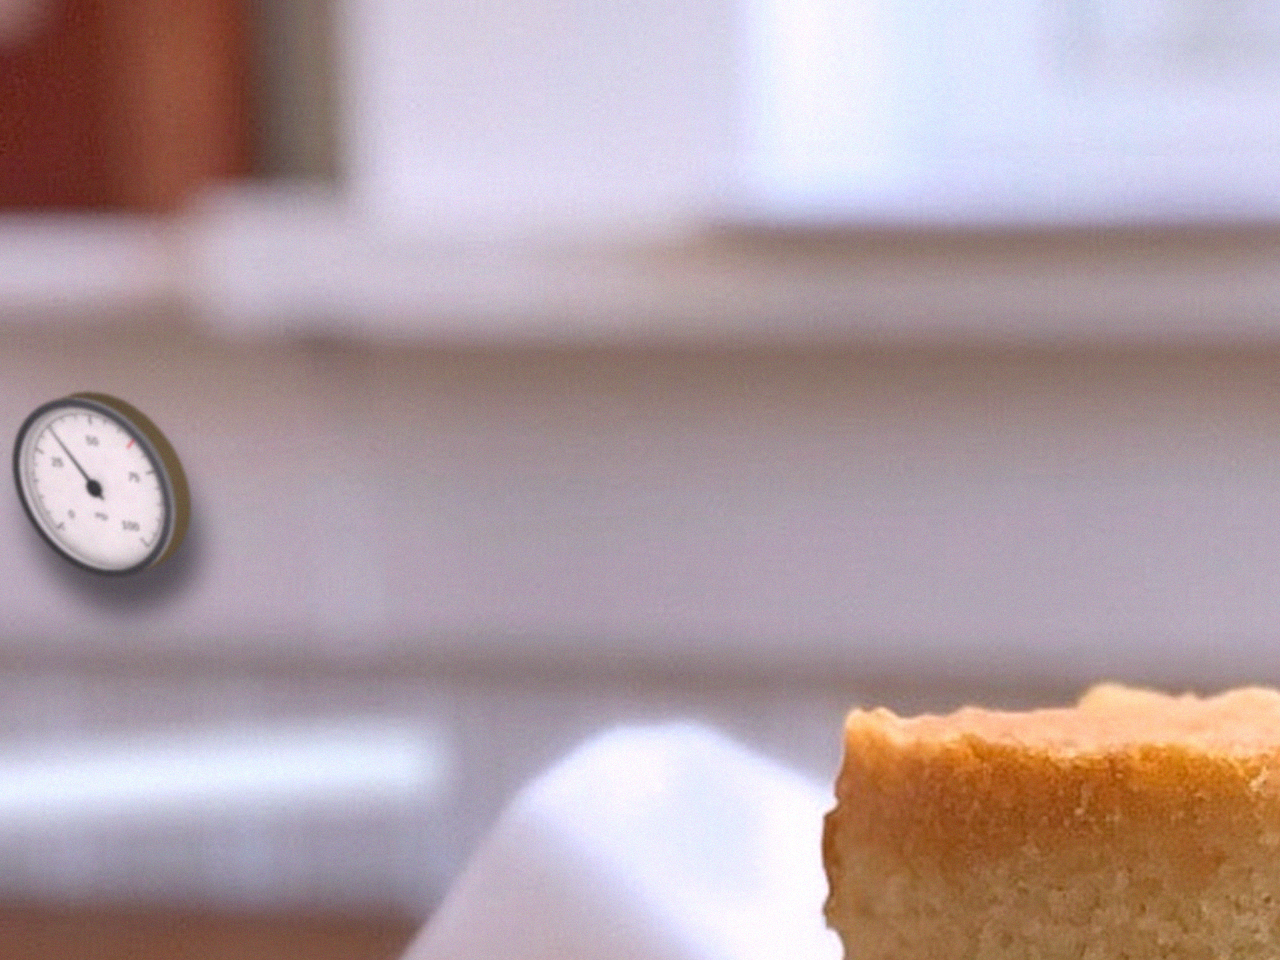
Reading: value=35 unit=psi
